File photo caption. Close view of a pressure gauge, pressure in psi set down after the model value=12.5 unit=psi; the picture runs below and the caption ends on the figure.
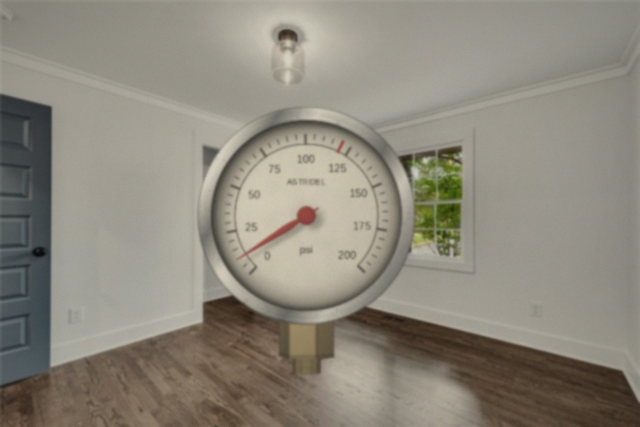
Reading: value=10 unit=psi
